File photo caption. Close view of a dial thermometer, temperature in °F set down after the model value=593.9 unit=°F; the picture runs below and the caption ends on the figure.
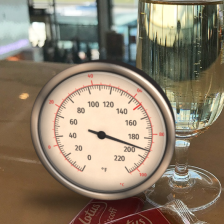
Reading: value=190 unit=°F
